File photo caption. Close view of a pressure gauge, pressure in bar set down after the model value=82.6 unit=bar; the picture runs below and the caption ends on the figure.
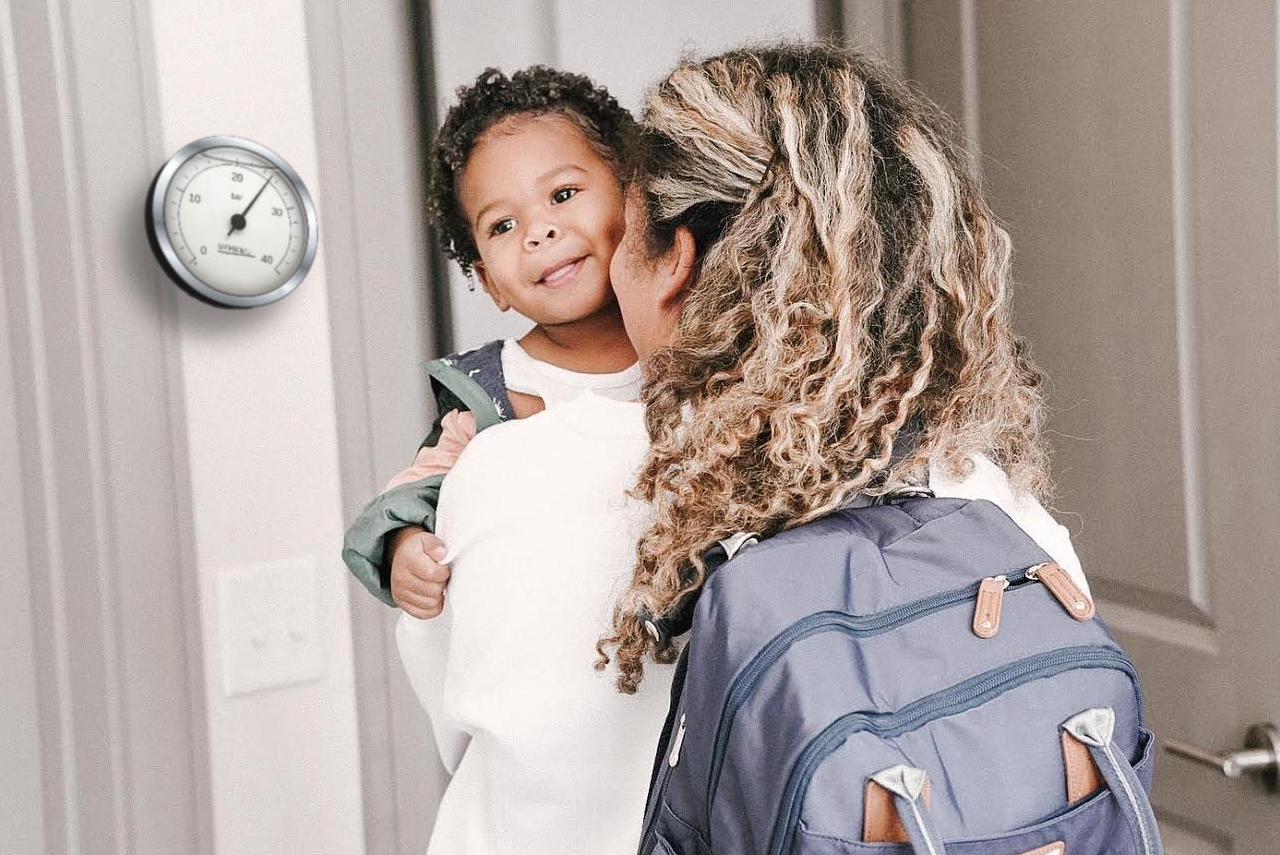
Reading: value=25 unit=bar
